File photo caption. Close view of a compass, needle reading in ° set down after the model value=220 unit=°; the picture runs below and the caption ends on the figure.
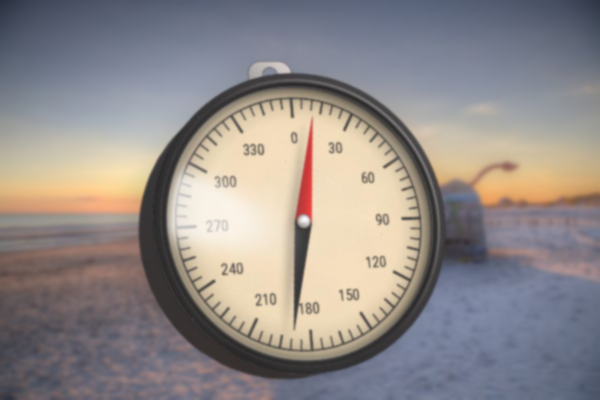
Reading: value=10 unit=°
